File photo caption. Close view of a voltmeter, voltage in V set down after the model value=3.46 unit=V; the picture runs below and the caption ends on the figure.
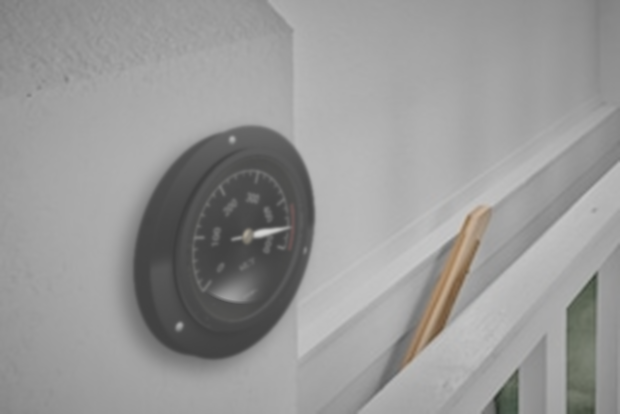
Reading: value=460 unit=V
